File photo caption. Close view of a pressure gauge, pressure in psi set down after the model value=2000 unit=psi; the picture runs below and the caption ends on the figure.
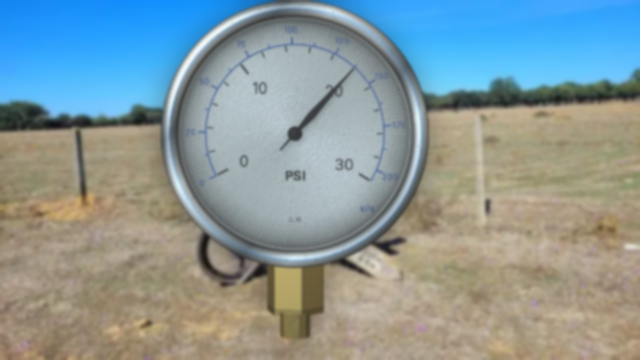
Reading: value=20 unit=psi
